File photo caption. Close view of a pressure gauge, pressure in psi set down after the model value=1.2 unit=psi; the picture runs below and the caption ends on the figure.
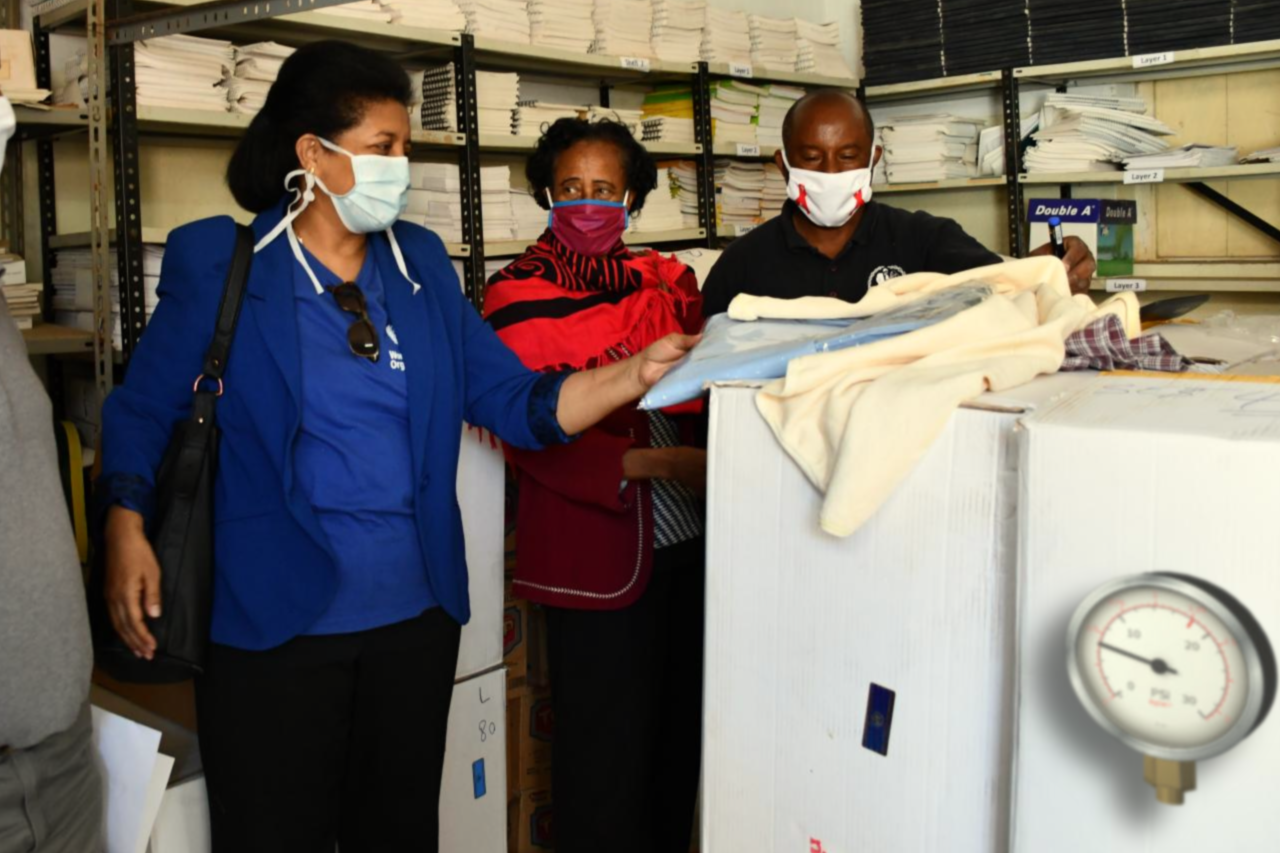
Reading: value=6 unit=psi
